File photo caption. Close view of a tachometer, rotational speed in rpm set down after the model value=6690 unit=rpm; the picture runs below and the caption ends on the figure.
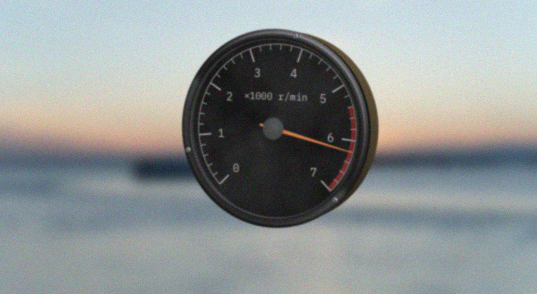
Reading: value=6200 unit=rpm
